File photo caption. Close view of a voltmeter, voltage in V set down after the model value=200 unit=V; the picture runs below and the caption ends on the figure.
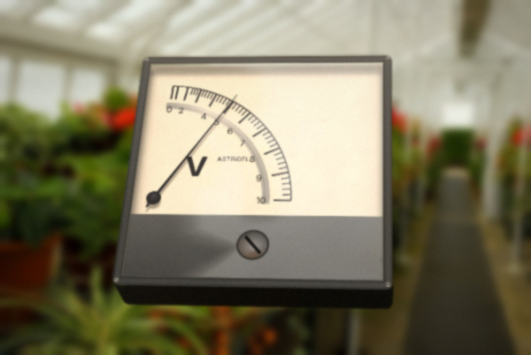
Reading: value=5 unit=V
